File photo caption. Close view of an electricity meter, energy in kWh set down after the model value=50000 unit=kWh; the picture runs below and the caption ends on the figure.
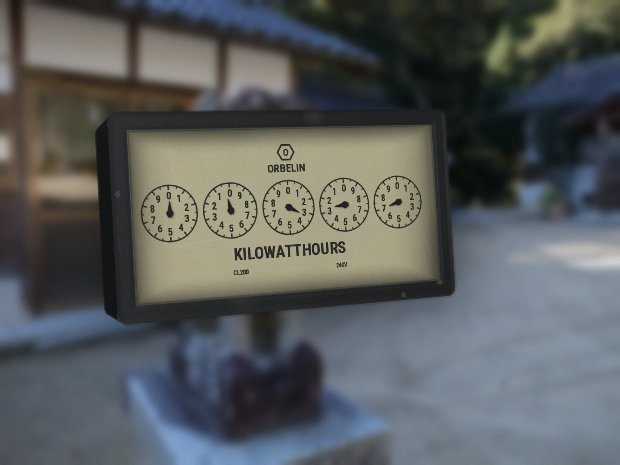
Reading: value=327 unit=kWh
